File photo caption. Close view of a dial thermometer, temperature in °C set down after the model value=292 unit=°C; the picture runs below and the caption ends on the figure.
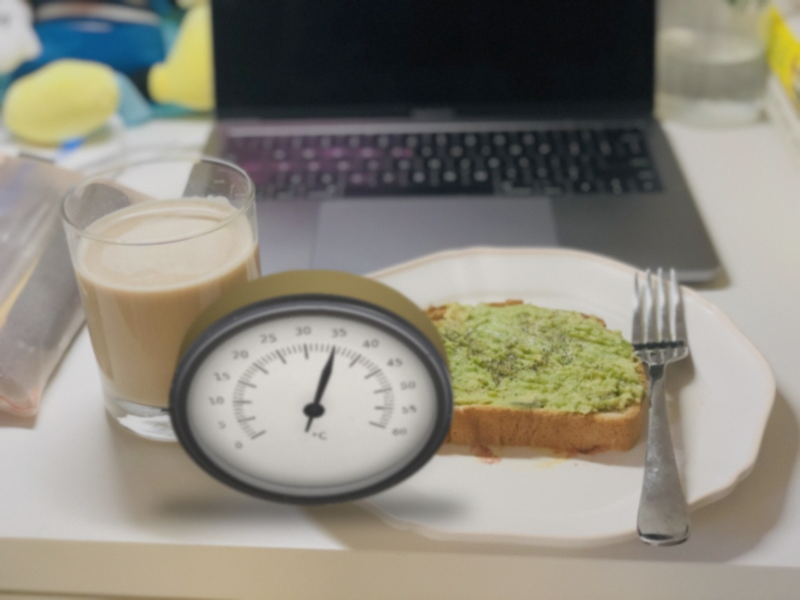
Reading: value=35 unit=°C
